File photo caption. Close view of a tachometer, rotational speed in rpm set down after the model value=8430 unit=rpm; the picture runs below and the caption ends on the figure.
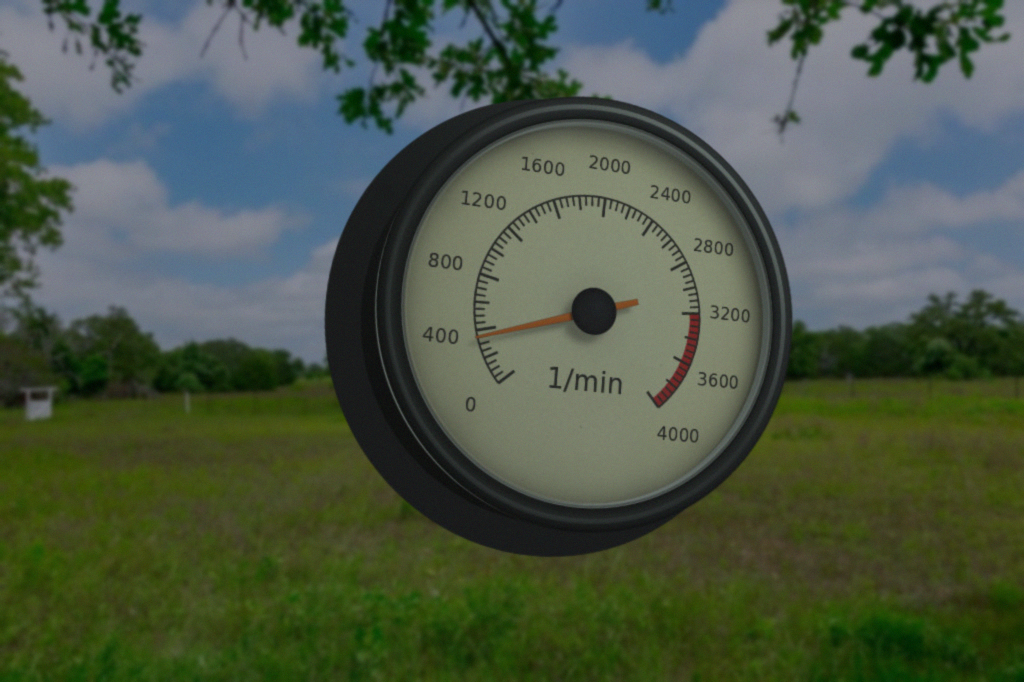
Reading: value=350 unit=rpm
